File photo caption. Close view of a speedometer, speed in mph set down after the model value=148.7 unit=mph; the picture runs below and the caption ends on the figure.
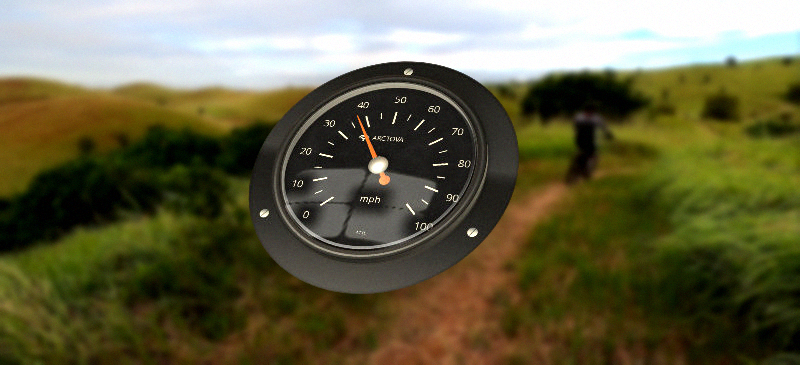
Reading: value=37.5 unit=mph
